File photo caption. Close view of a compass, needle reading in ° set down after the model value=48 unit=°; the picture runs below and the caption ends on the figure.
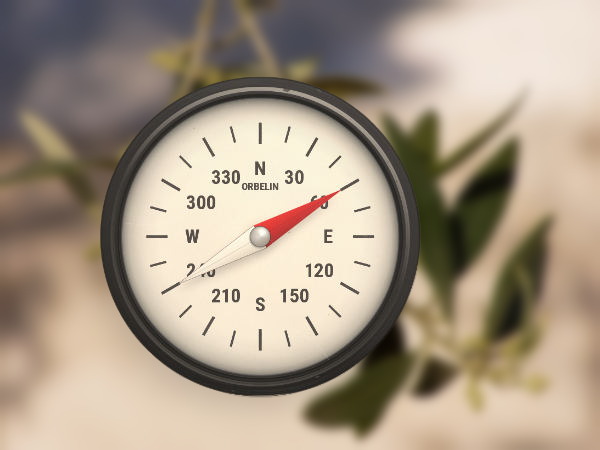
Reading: value=60 unit=°
